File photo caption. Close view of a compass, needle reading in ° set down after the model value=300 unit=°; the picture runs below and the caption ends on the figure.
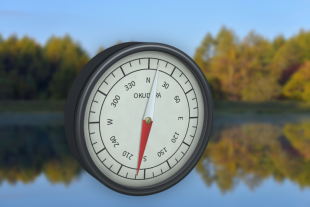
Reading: value=190 unit=°
